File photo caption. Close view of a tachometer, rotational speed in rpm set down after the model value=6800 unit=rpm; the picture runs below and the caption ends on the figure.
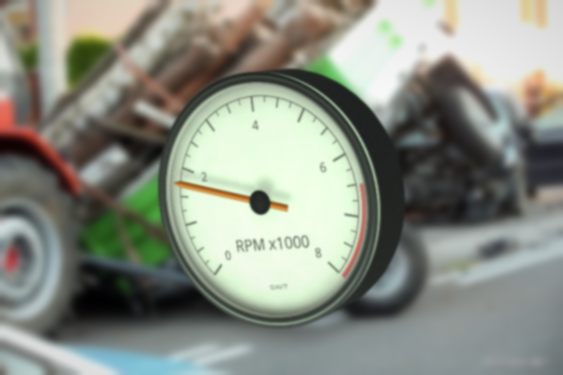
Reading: value=1750 unit=rpm
